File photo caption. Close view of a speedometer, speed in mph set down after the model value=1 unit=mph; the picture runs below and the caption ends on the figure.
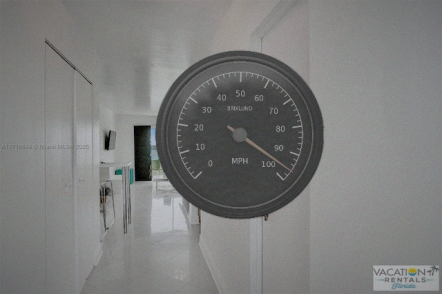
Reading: value=96 unit=mph
